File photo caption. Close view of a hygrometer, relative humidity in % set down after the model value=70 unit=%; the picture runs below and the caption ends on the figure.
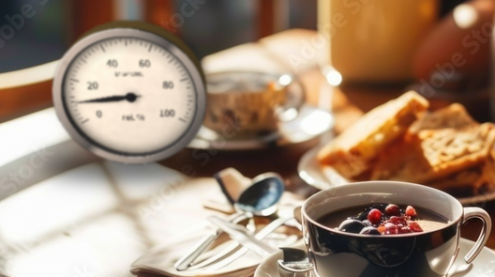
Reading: value=10 unit=%
